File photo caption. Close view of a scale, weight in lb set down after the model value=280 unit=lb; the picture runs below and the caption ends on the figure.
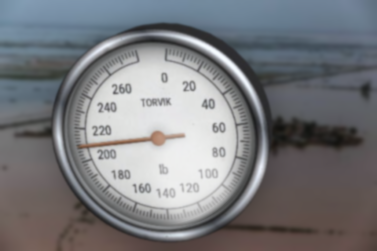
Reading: value=210 unit=lb
